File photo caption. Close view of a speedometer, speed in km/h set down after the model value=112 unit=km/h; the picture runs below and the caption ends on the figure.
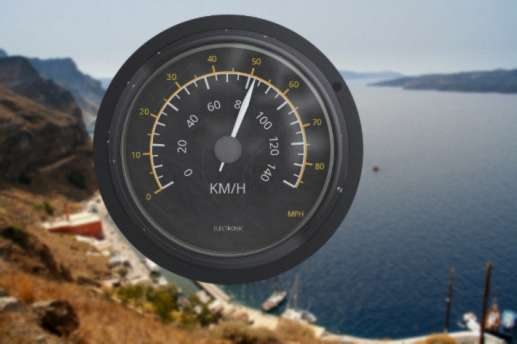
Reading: value=82.5 unit=km/h
